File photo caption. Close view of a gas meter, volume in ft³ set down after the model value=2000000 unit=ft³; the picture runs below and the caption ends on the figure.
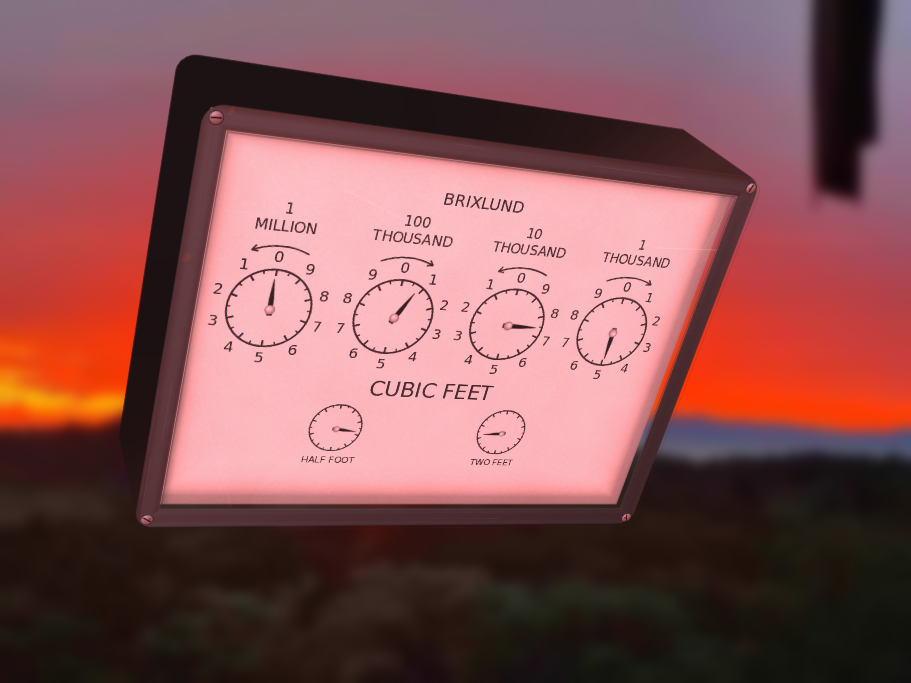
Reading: value=7500 unit=ft³
